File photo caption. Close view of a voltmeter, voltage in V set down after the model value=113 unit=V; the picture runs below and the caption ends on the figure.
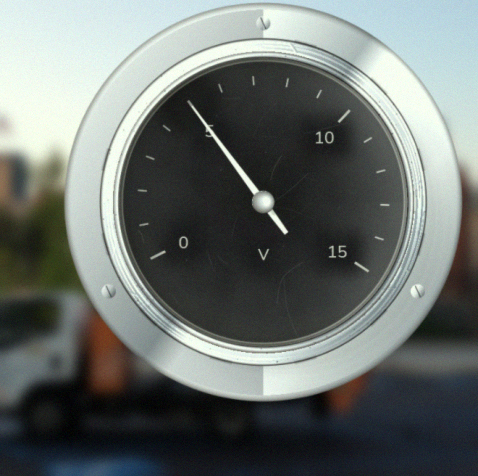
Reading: value=5 unit=V
